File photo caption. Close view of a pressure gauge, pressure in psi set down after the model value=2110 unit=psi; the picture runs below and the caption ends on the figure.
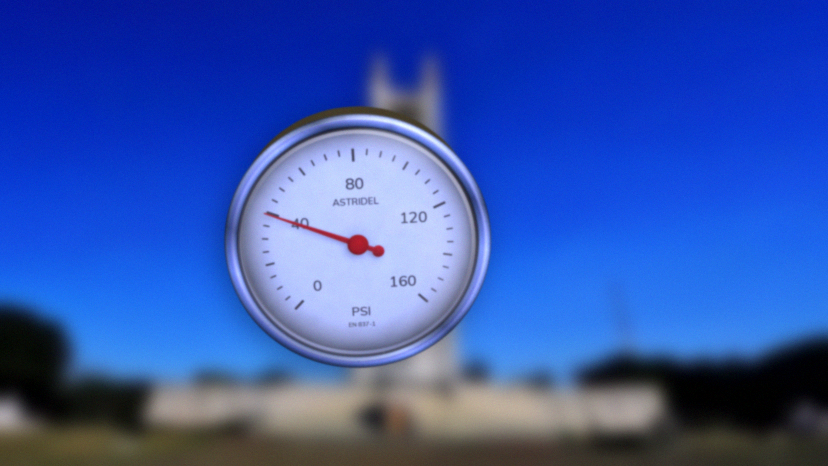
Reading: value=40 unit=psi
